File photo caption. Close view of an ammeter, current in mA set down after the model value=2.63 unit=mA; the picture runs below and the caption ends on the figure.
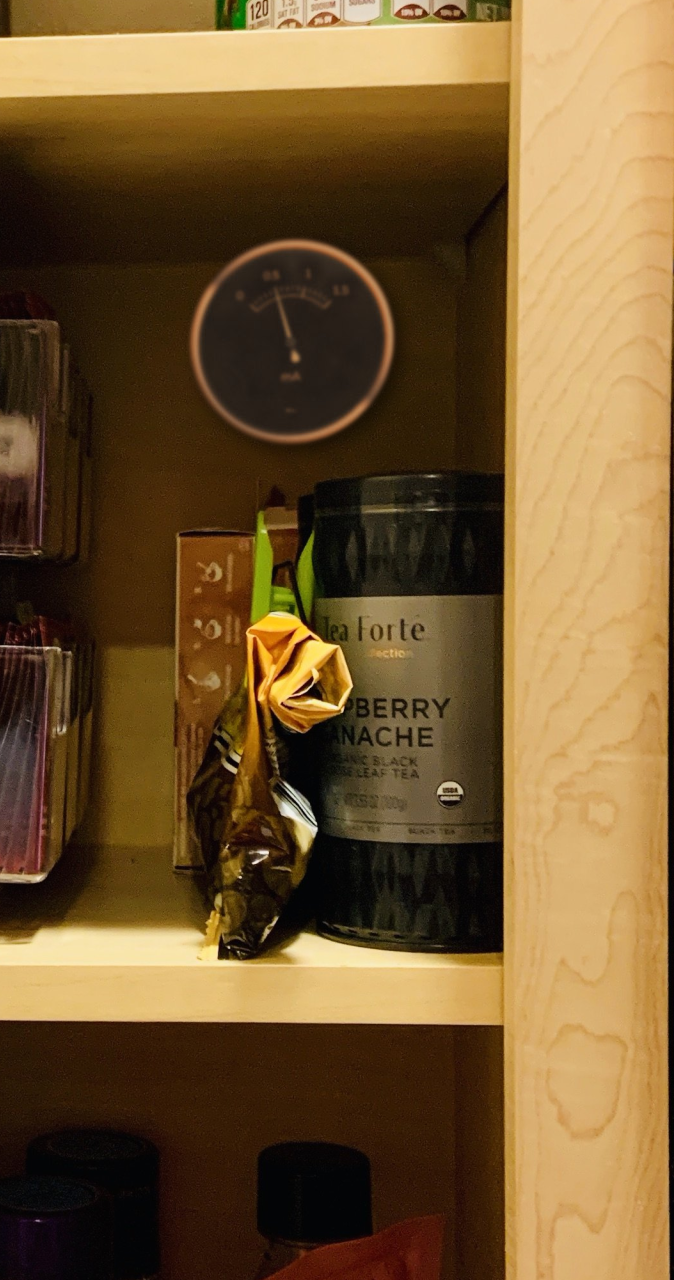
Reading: value=0.5 unit=mA
